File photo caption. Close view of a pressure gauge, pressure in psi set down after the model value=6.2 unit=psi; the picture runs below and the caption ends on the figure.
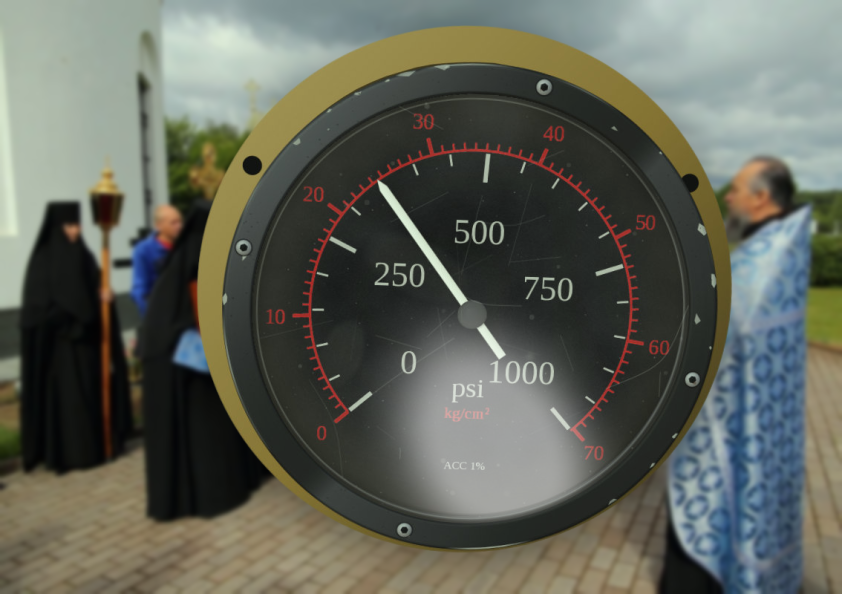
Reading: value=350 unit=psi
